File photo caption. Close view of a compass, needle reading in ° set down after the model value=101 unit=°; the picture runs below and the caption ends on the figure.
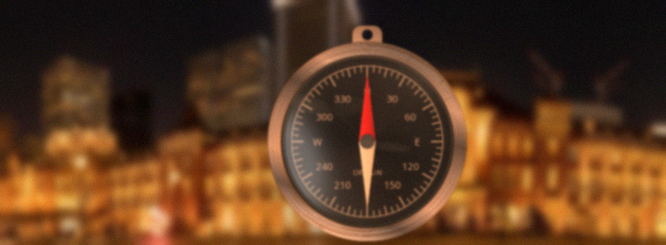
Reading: value=0 unit=°
